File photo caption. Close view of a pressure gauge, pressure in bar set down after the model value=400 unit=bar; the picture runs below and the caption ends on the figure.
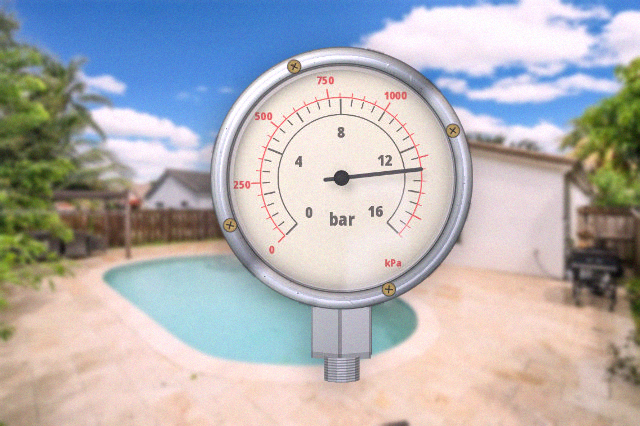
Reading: value=13 unit=bar
